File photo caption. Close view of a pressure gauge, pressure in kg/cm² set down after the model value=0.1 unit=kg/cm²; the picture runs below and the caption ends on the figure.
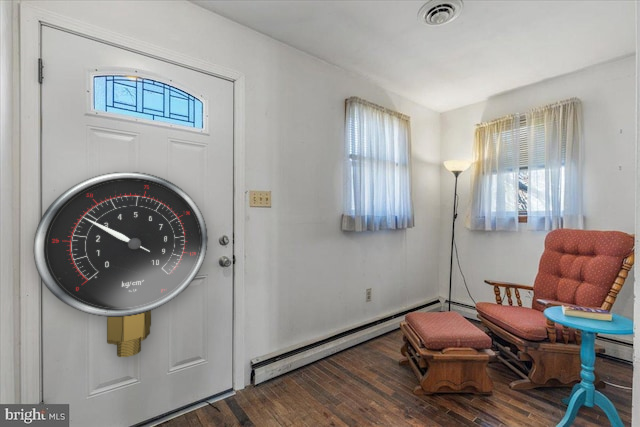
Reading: value=2.8 unit=kg/cm²
